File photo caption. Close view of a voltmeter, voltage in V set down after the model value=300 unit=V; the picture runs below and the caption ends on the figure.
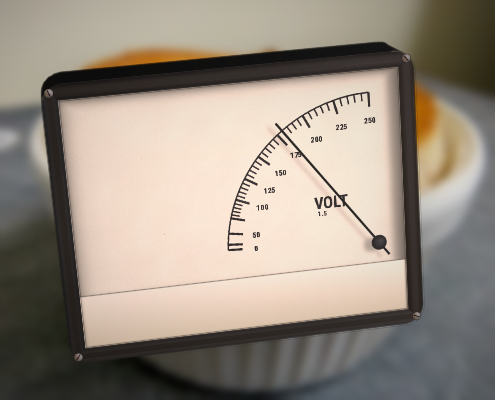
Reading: value=180 unit=V
